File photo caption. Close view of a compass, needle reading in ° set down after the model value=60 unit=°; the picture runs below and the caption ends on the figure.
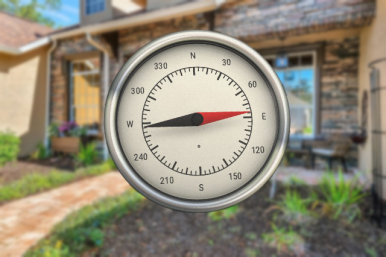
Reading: value=85 unit=°
